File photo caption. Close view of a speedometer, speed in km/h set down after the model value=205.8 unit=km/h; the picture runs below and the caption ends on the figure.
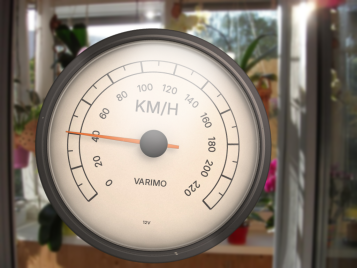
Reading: value=40 unit=km/h
